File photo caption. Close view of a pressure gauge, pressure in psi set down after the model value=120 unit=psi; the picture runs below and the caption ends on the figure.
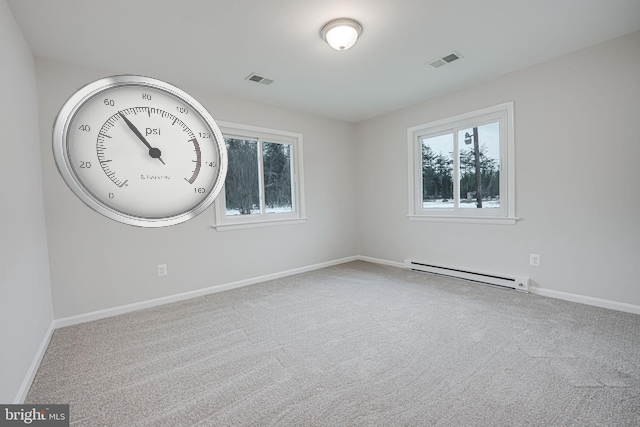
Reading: value=60 unit=psi
